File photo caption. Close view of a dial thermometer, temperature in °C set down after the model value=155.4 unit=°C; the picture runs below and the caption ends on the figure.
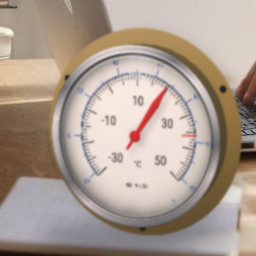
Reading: value=20 unit=°C
